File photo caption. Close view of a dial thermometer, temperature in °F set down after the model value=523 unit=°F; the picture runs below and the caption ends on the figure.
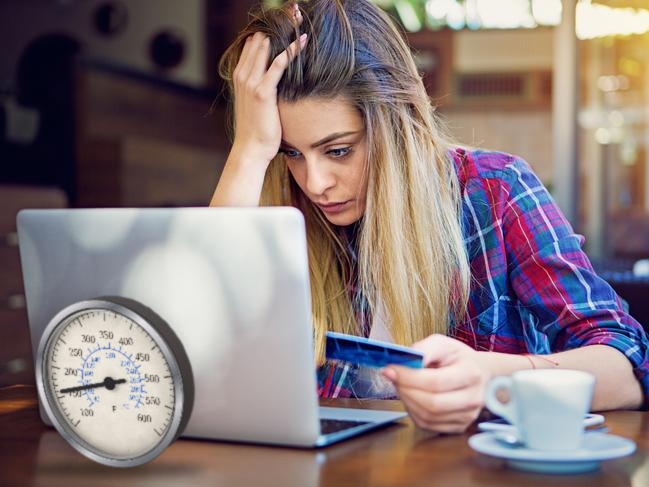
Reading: value=160 unit=°F
